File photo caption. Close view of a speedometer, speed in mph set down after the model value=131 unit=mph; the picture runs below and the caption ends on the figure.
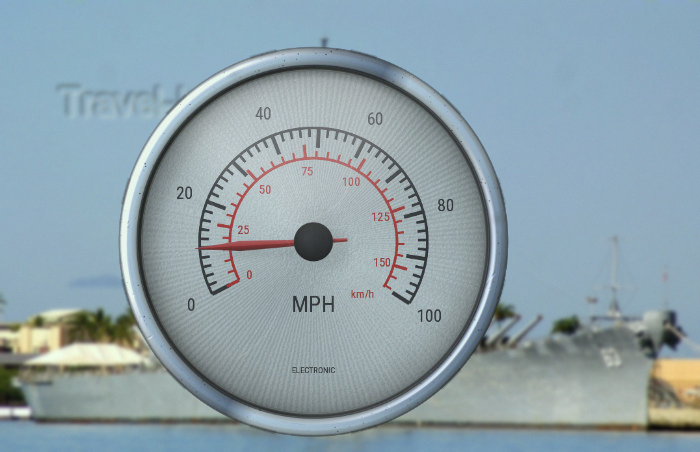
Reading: value=10 unit=mph
